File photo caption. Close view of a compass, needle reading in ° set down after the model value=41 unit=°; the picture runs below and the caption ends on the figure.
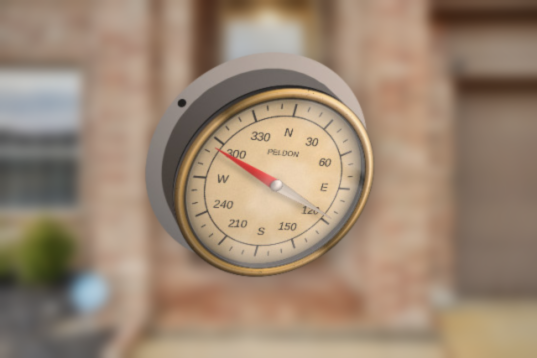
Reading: value=295 unit=°
